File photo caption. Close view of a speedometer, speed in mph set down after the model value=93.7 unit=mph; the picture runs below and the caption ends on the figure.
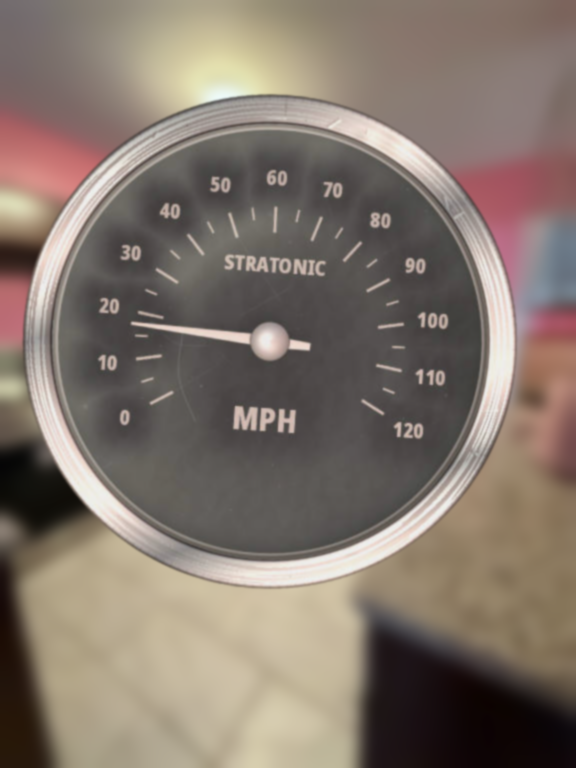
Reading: value=17.5 unit=mph
